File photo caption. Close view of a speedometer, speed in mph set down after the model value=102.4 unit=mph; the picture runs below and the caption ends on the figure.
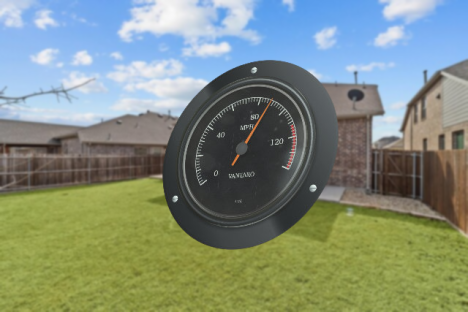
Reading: value=90 unit=mph
